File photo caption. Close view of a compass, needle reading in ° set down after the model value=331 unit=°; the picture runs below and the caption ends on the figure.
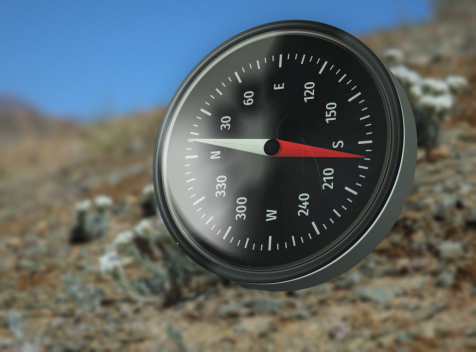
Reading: value=190 unit=°
